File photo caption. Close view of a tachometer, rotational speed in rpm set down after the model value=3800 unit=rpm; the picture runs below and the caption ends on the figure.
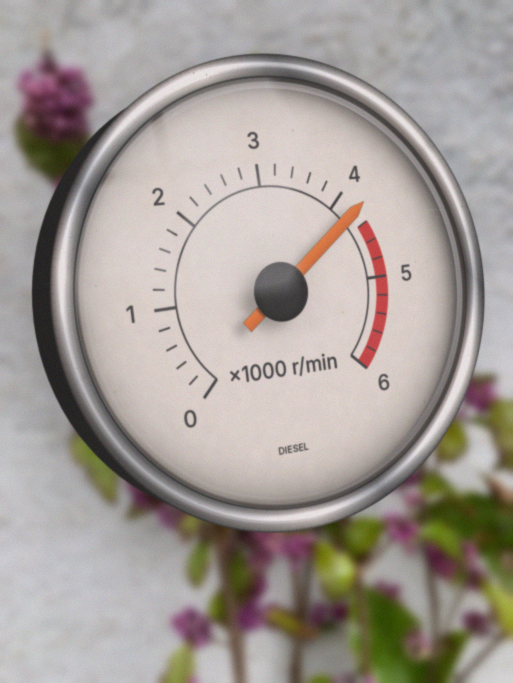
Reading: value=4200 unit=rpm
